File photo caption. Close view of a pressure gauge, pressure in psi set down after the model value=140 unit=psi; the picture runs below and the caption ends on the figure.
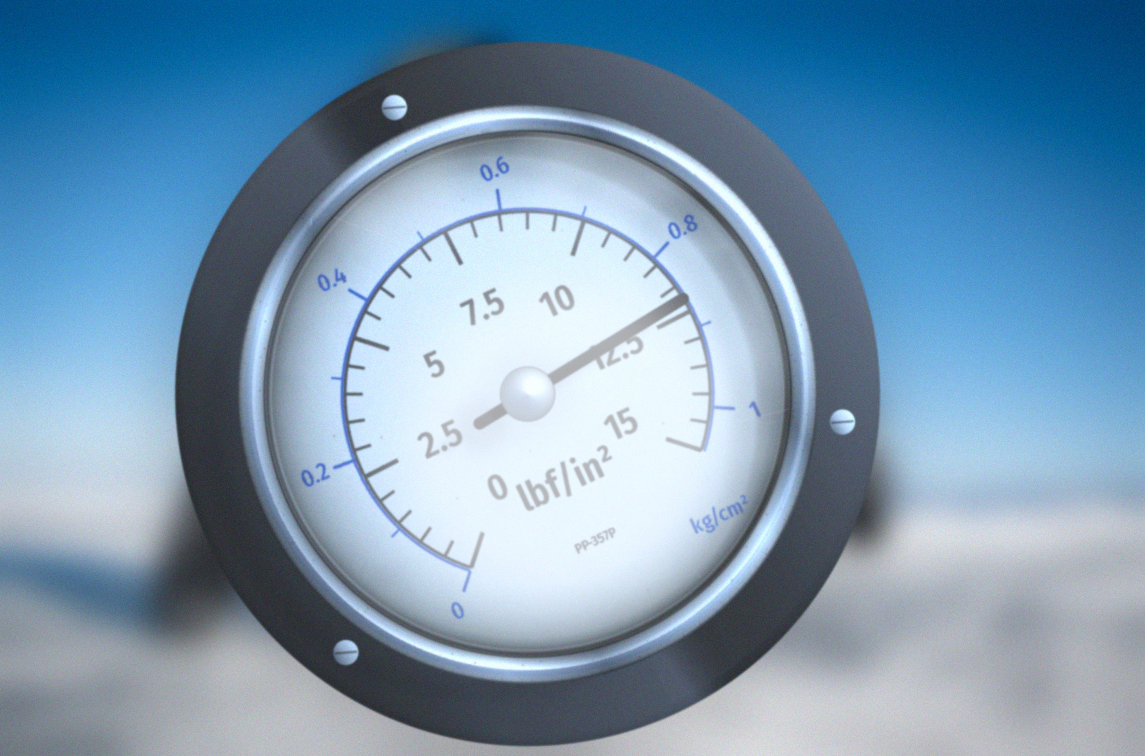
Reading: value=12.25 unit=psi
